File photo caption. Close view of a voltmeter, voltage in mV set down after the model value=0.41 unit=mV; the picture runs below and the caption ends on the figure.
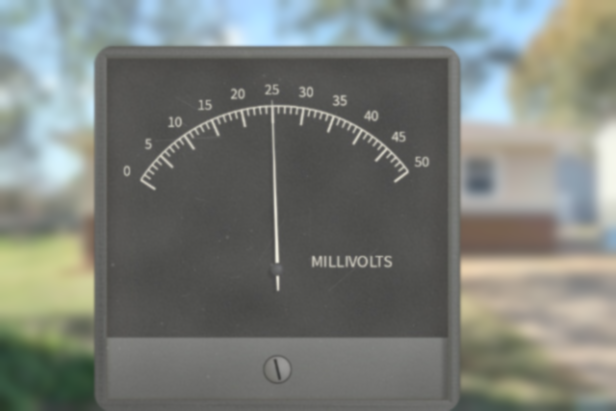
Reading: value=25 unit=mV
